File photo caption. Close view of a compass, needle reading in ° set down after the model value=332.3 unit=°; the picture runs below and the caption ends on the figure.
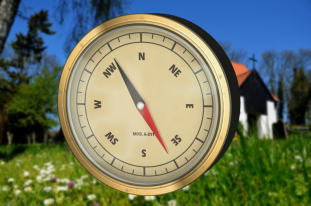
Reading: value=150 unit=°
